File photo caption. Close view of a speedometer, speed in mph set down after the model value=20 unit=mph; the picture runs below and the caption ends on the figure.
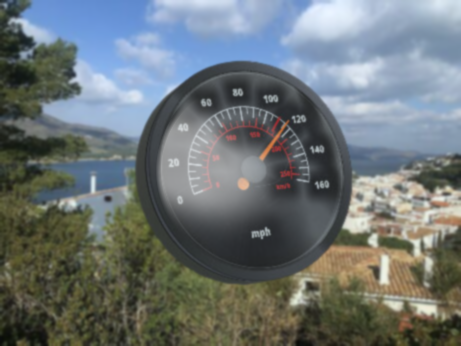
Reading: value=115 unit=mph
